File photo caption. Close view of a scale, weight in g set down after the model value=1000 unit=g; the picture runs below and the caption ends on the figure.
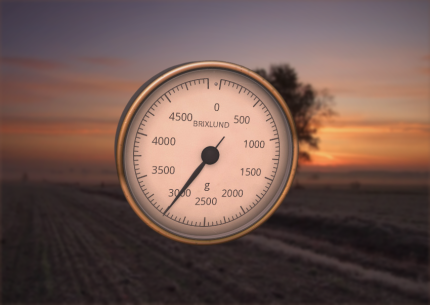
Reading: value=3000 unit=g
